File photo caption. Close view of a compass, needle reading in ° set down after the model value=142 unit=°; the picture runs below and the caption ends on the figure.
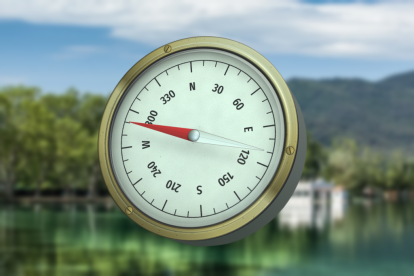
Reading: value=290 unit=°
